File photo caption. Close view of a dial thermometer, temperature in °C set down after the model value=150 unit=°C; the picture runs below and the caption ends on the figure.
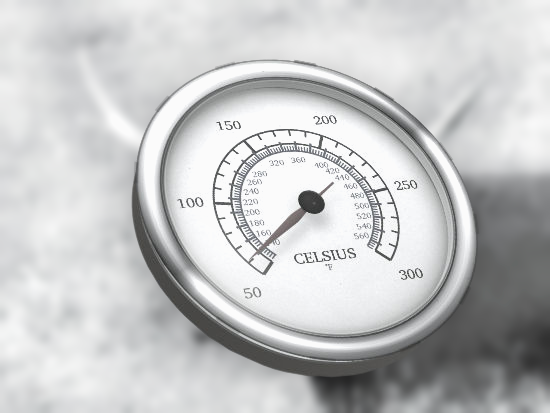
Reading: value=60 unit=°C
